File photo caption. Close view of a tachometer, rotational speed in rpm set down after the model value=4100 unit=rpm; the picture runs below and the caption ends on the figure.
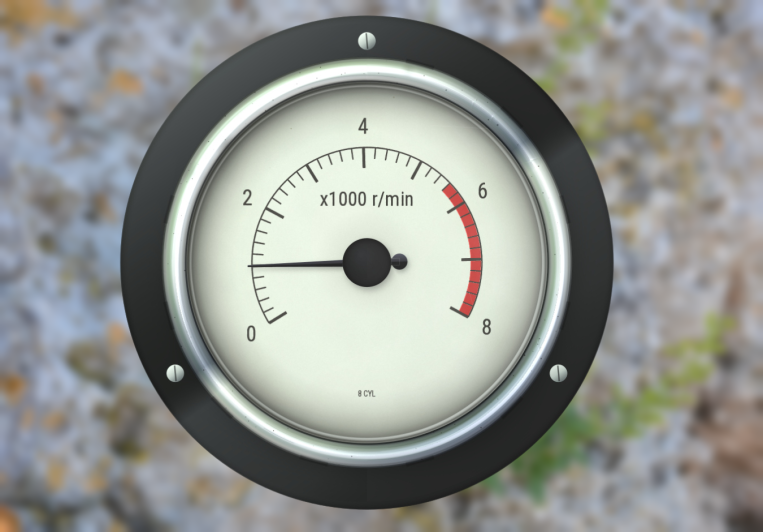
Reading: value=1000 unit=rpm
